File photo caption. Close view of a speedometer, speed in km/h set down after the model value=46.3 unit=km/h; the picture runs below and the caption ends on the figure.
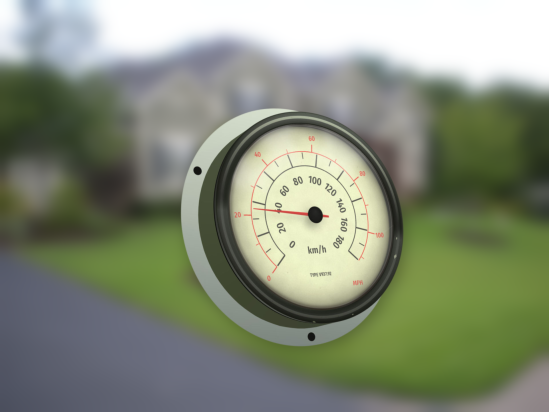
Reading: value=35 unit=km/h
